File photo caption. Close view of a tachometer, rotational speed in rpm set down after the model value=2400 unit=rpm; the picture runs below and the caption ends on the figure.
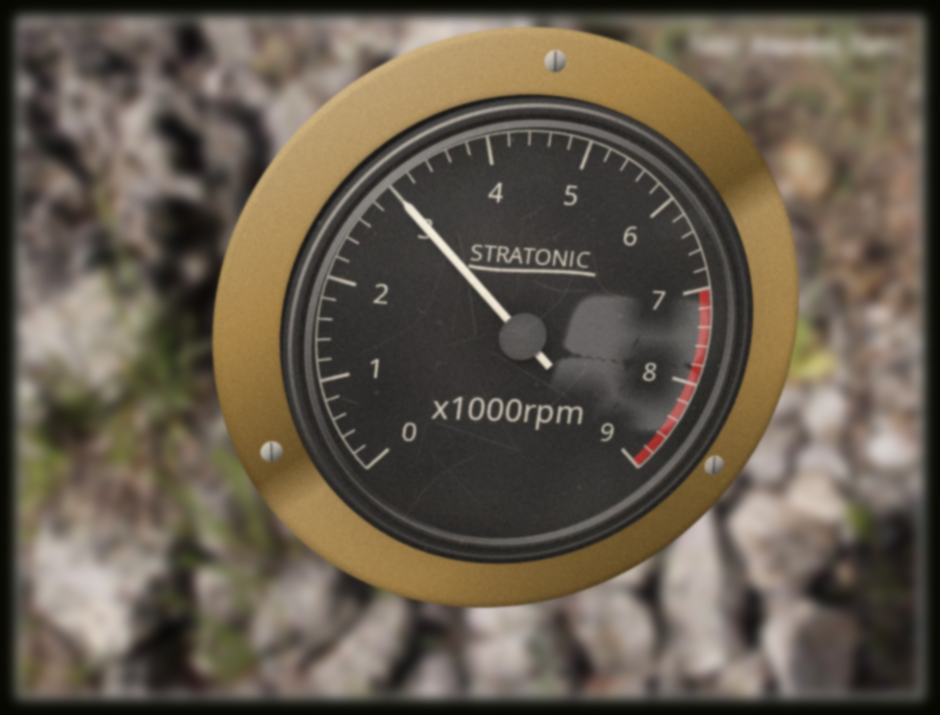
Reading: value=3000 unit=rpm
